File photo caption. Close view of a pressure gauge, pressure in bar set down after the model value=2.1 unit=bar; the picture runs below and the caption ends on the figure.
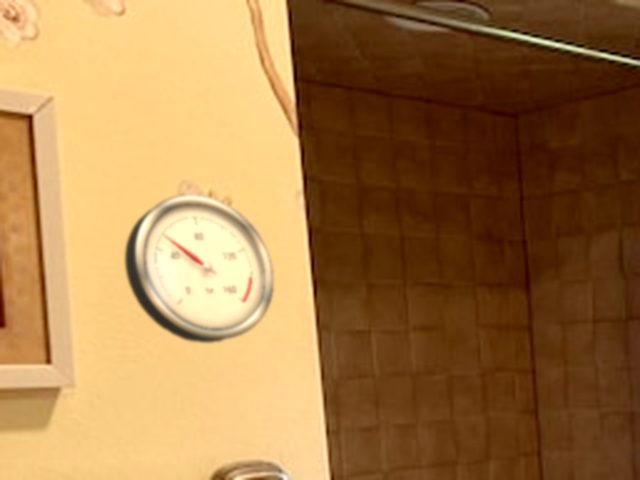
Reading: value=50 unit=bar
